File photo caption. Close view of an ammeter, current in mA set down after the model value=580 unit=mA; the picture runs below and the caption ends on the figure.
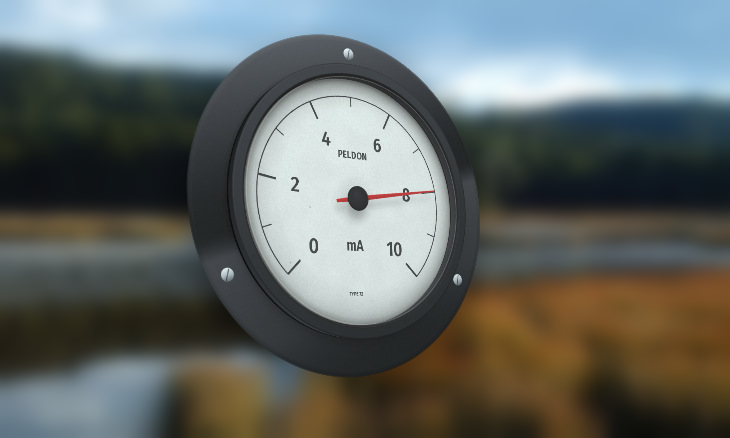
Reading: value=8 unit=mA
